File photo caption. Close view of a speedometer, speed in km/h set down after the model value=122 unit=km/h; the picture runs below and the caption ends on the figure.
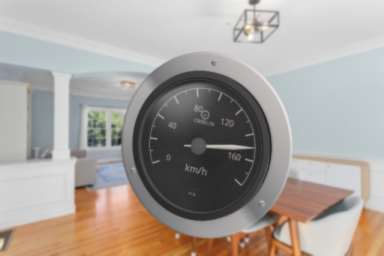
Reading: value=150 unit=km/h
